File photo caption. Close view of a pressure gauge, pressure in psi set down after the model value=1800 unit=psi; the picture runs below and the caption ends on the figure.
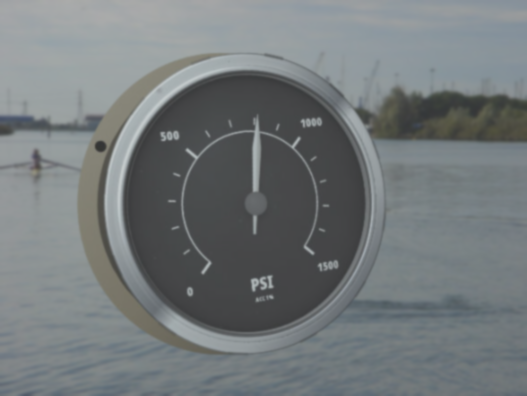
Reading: value=800 unit=psi
